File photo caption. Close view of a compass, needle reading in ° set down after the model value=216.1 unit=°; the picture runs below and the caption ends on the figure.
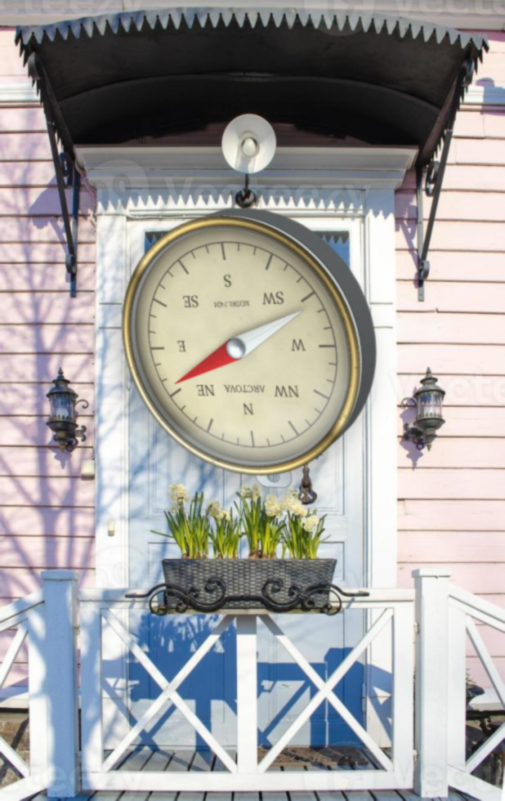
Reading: value=65 unit=°
